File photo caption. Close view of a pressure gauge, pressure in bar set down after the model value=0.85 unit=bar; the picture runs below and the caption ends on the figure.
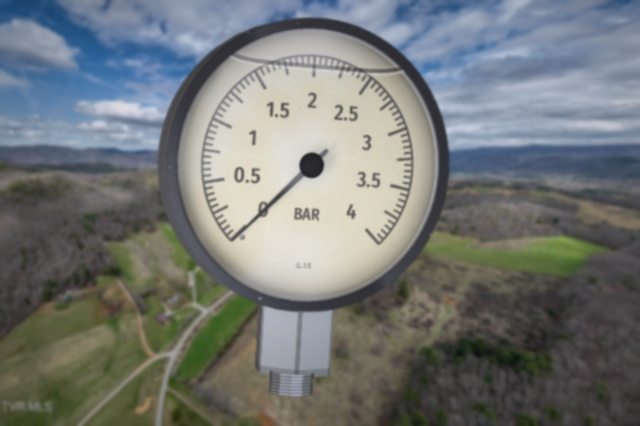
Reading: value=0 unit=bar
